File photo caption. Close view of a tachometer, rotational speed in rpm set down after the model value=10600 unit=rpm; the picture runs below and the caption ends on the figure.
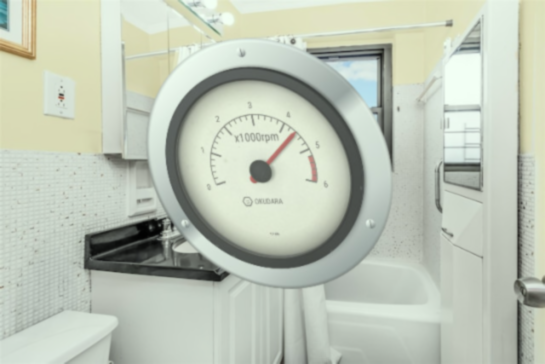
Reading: value=4400 unit=rpm
